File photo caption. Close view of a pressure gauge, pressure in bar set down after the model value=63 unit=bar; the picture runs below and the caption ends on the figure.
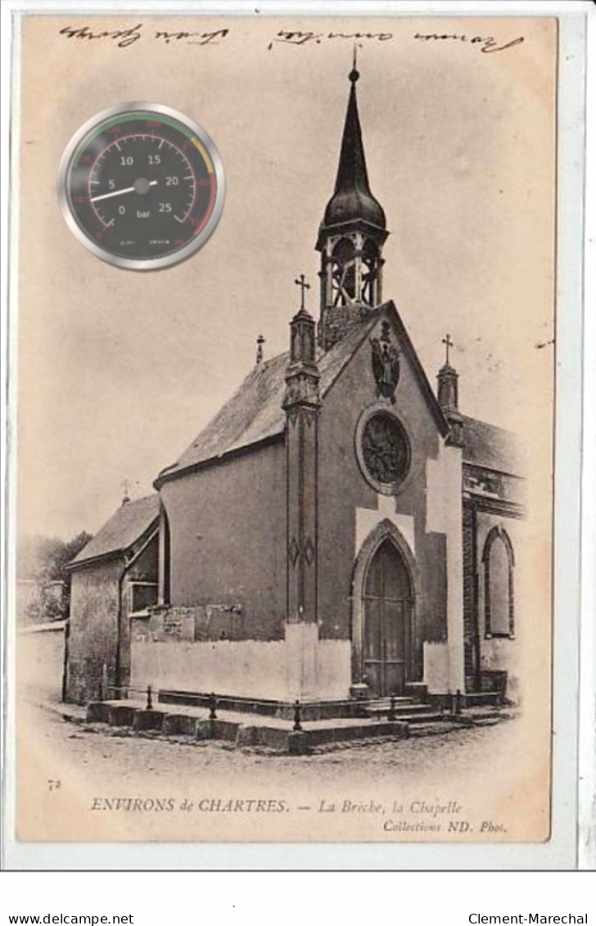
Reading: value=3 unit=bar
